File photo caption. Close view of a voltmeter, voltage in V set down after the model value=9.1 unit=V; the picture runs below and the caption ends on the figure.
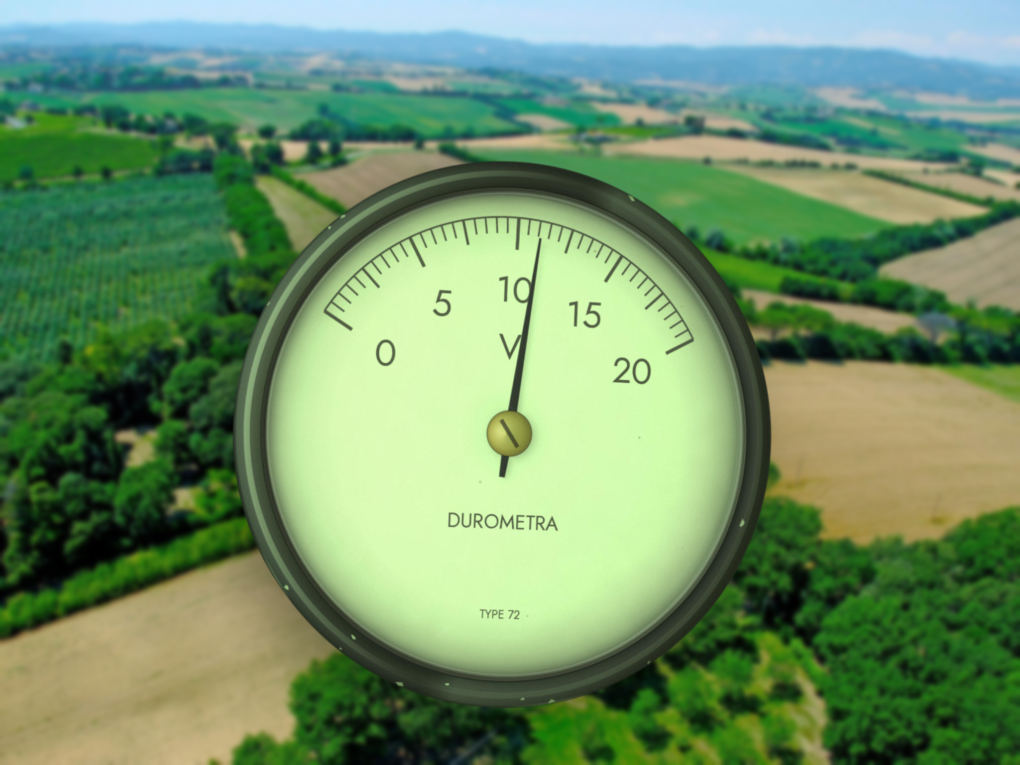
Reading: value=11 unit=V
